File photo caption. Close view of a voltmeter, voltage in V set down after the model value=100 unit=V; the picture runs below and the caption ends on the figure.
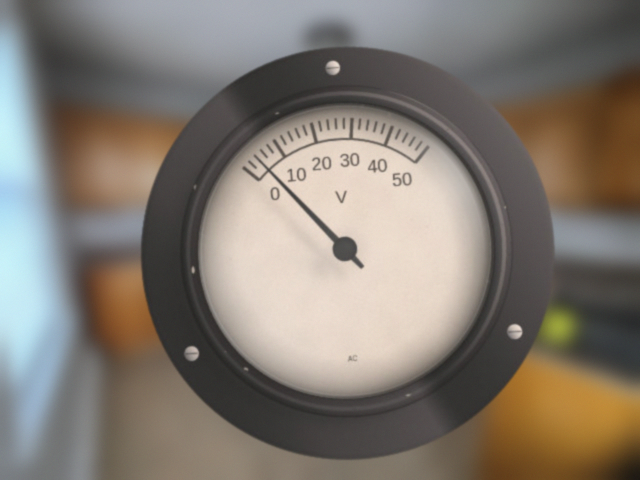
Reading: value=4 unit=V
